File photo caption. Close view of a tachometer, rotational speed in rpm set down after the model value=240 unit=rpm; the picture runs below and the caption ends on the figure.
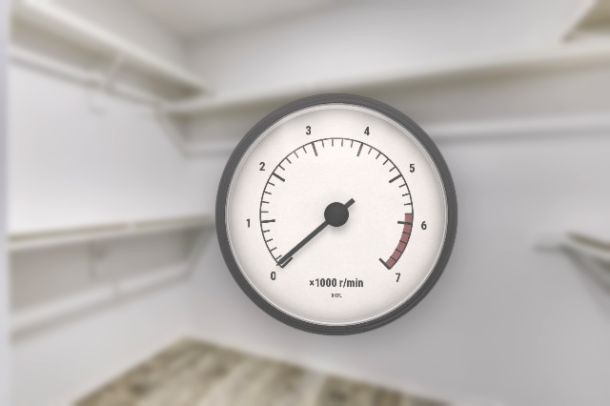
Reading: value=100 unit=rpm
